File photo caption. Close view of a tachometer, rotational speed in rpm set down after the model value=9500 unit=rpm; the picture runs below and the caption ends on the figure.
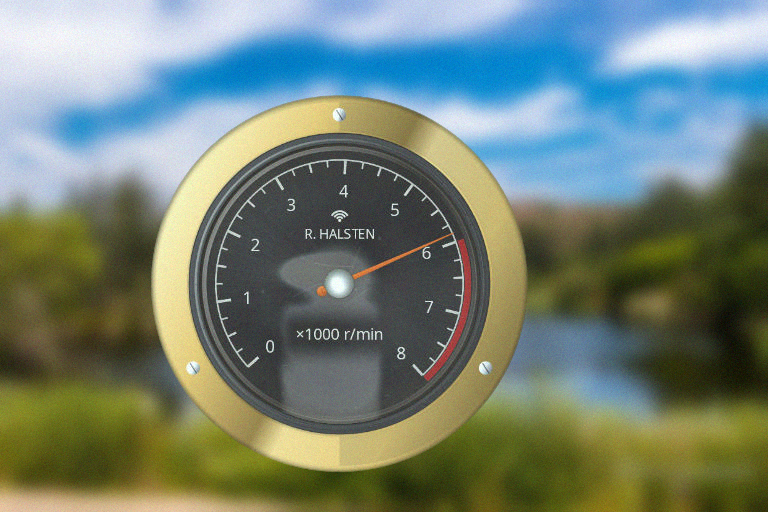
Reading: value=5875 unit=rpm
